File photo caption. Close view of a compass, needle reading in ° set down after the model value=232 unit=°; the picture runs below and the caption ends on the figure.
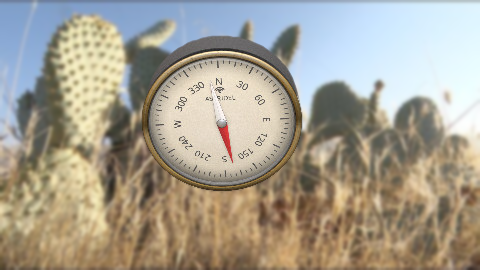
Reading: value=170 unit=°
